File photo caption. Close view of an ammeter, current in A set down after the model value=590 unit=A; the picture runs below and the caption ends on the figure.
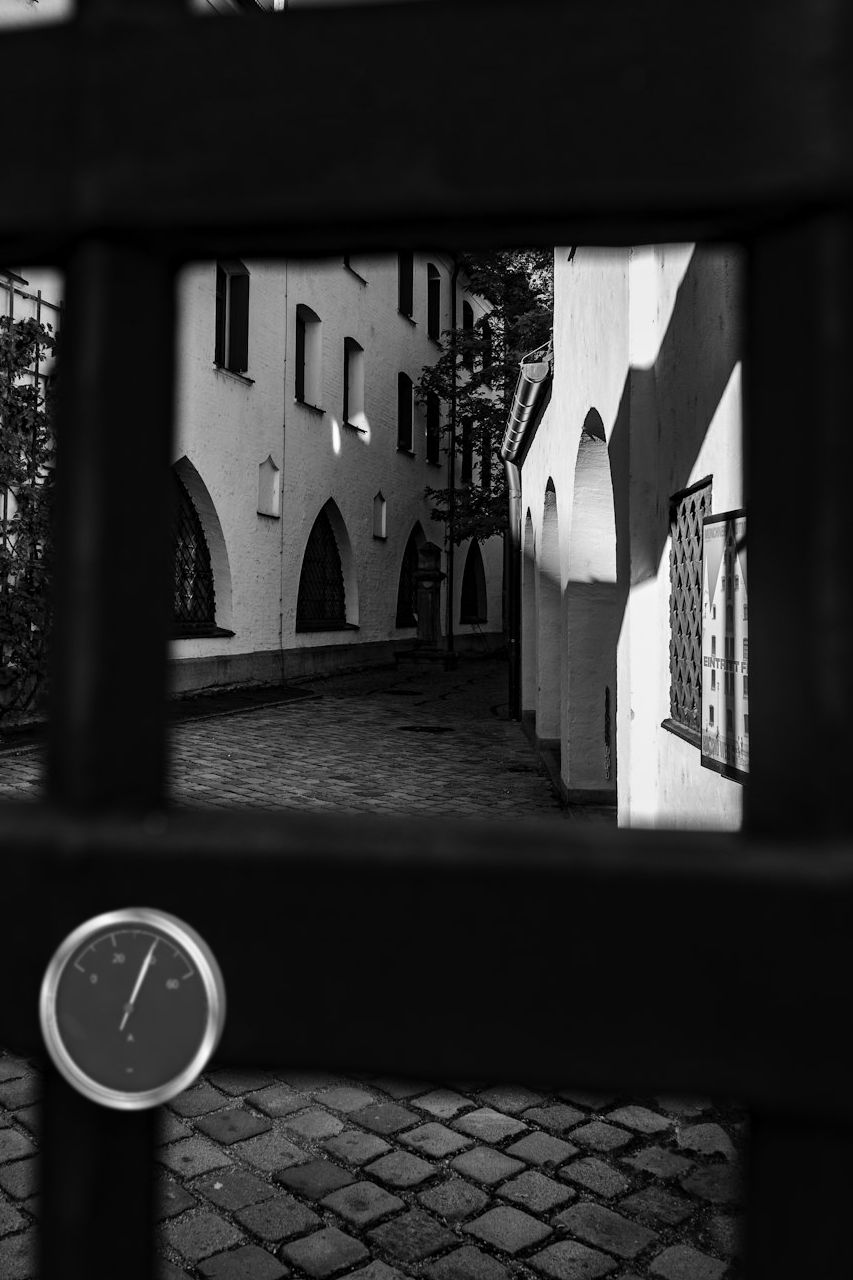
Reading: value=40 unit=A
